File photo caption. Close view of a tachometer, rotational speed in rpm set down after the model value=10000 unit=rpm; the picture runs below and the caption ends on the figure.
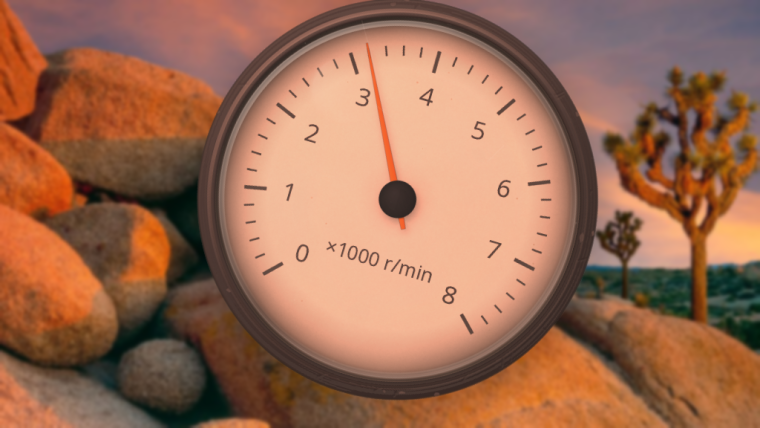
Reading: value=3200 unit=rpm
